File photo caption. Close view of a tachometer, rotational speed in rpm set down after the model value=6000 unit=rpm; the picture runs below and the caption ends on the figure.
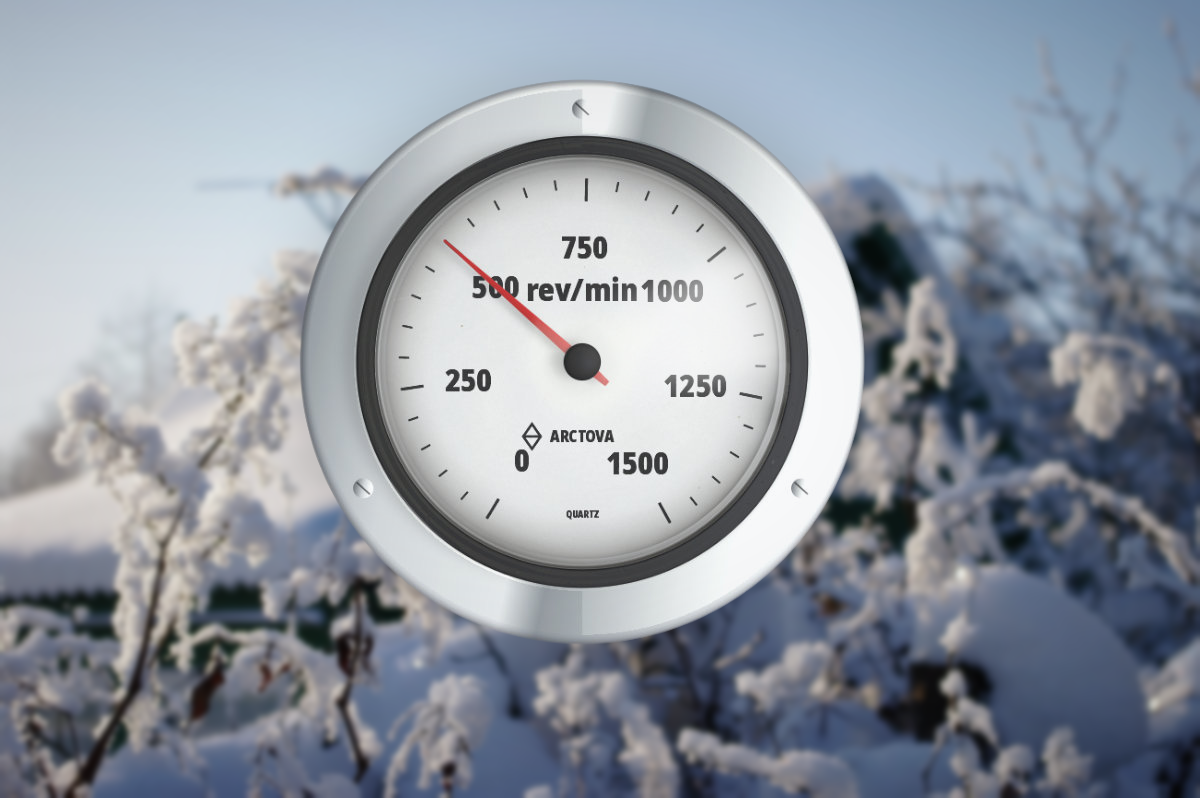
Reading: value=500 unit=rpm
